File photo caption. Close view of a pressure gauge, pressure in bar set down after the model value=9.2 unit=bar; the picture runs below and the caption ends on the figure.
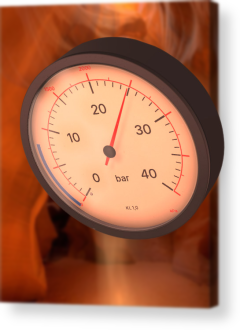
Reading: value=25 unit=bar
